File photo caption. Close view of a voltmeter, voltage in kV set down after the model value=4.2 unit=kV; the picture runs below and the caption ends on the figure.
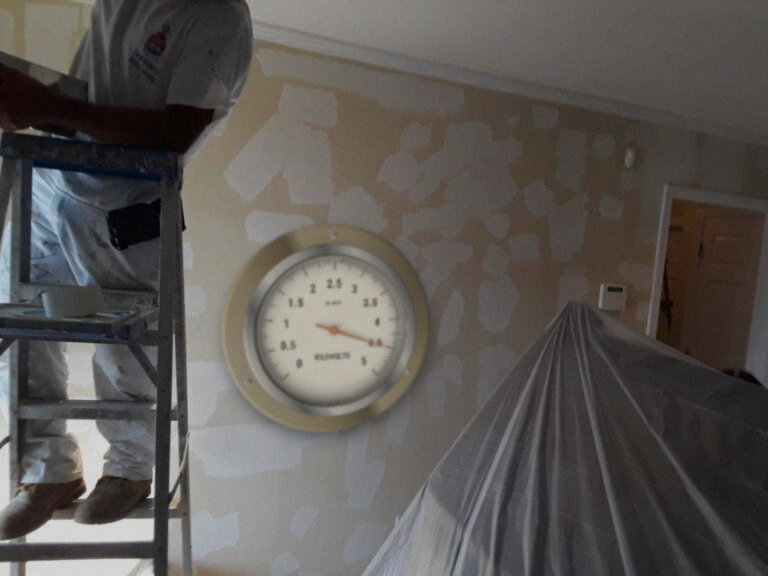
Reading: value=4.5 unit=kV
